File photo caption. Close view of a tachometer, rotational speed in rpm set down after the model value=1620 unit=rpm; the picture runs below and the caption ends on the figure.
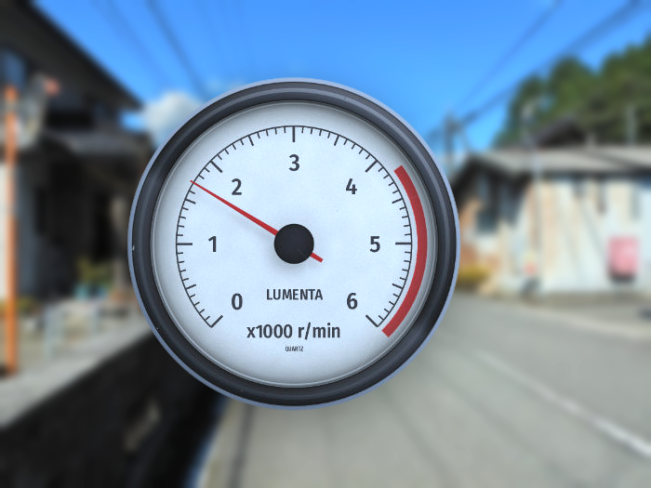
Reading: value=1700 unit=rpm
